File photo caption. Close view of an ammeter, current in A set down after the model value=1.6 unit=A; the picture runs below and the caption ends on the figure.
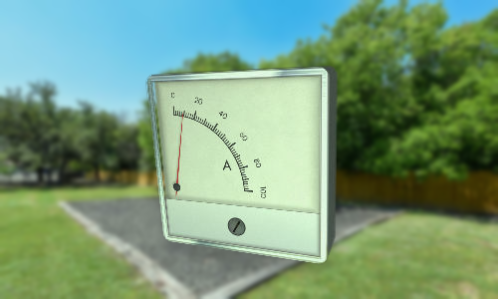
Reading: value=10 unit=A
